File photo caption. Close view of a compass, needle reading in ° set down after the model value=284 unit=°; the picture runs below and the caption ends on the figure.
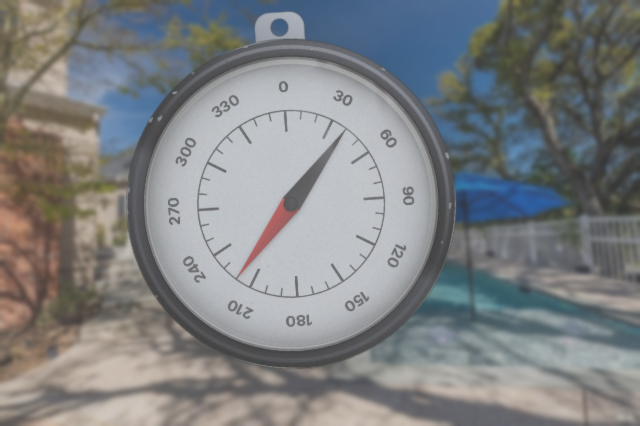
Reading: value=220 unit=°
